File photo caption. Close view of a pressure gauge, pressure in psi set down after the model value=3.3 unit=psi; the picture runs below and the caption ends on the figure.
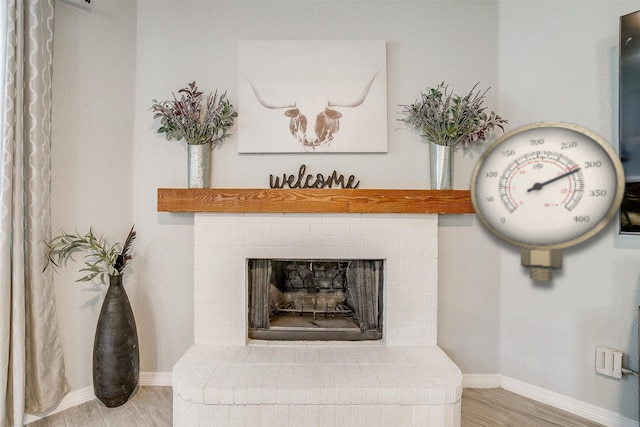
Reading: value=300 unit=psi
